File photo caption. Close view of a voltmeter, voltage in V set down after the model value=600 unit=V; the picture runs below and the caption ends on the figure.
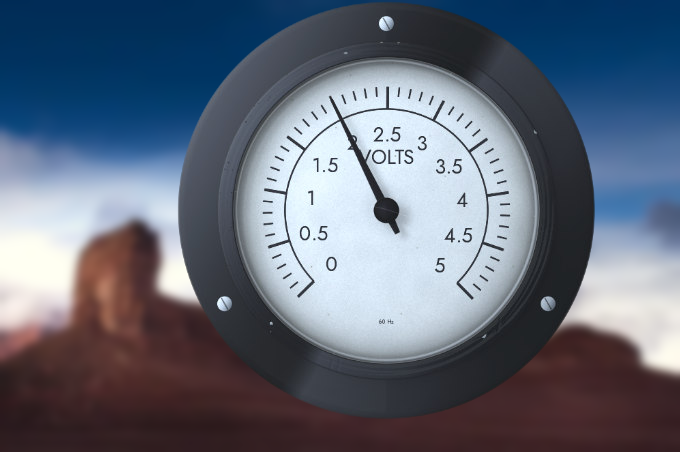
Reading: value=2 unit=V
